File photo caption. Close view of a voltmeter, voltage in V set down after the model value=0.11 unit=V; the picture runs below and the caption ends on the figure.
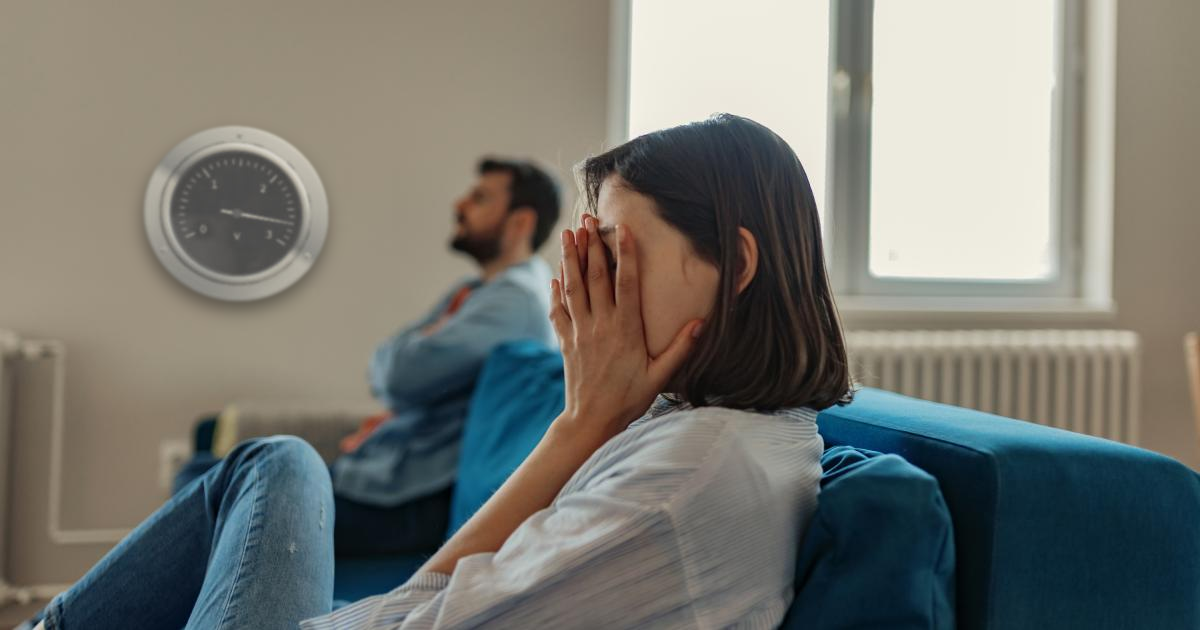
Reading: value=2.7 unit=V
